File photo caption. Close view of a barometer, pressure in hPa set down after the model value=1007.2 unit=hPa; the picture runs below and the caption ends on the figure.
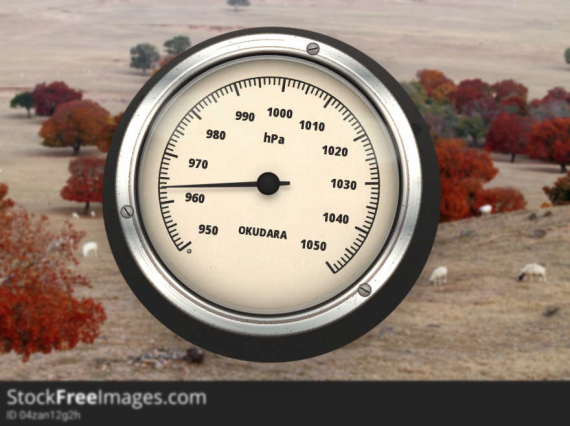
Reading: value=963 unit=hPa
